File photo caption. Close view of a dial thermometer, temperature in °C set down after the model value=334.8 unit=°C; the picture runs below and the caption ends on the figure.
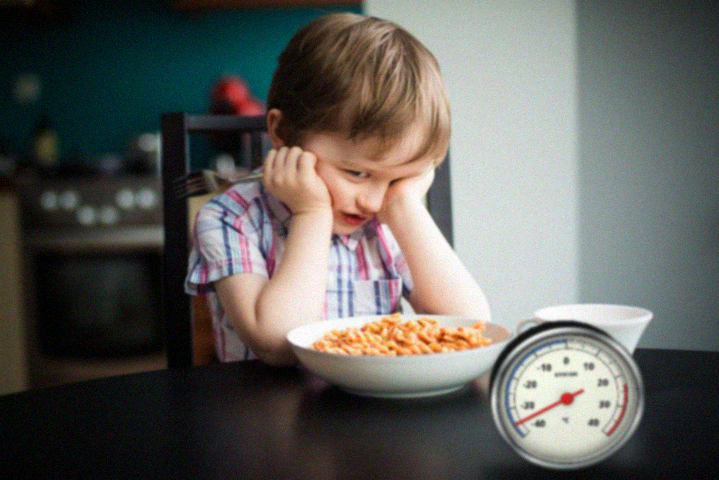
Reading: value=-35 unit=°C
